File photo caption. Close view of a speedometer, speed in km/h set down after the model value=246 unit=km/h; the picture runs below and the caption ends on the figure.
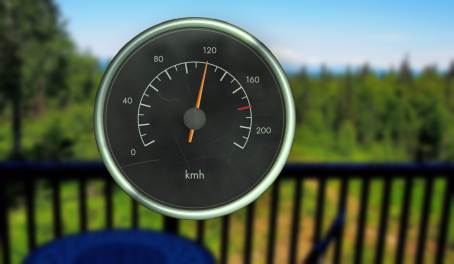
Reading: value=120 unit=km/h
